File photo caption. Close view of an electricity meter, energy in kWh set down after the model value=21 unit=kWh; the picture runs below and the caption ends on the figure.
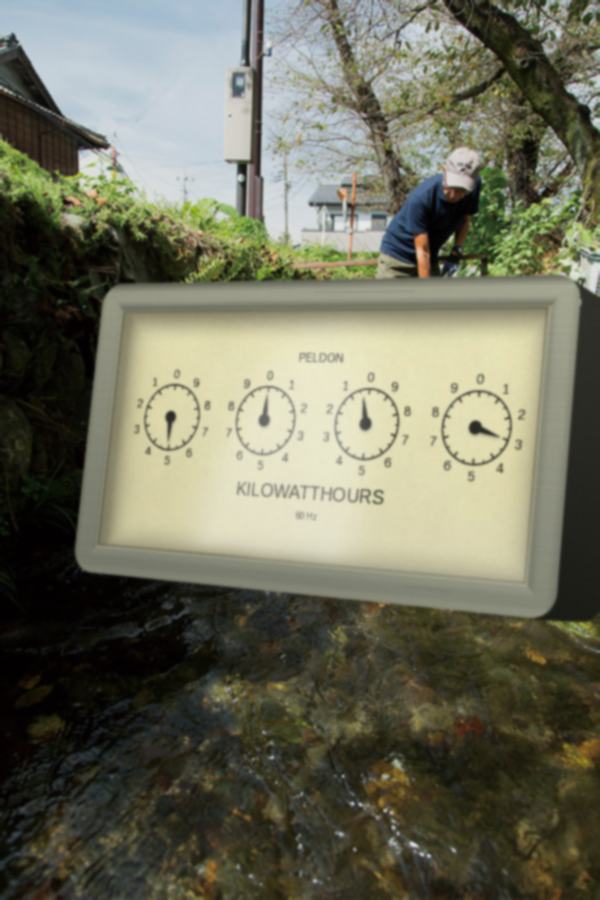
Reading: value=5003 unit=kWh
